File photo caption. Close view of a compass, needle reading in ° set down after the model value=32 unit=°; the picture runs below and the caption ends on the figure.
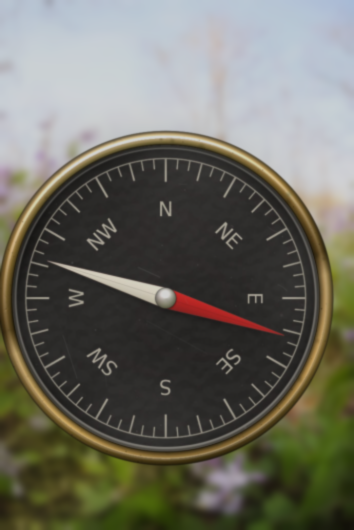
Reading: value=107.5 unit=°
